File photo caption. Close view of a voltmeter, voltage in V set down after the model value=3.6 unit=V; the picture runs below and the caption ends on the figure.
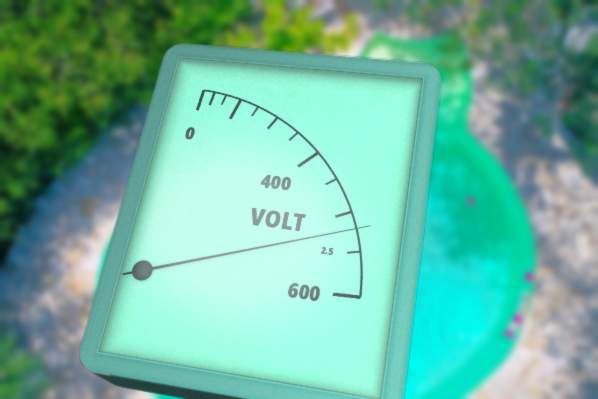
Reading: value=525 unit=V
